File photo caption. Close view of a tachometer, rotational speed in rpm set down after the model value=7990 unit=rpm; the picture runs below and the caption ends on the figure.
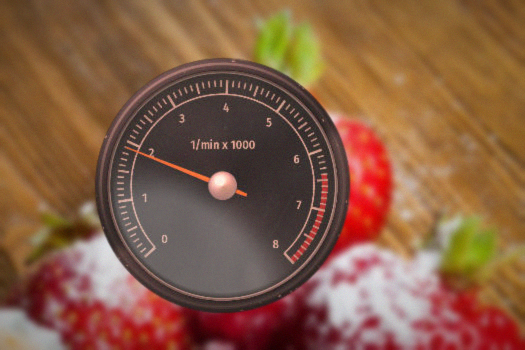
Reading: value=1900 unit=rpm
